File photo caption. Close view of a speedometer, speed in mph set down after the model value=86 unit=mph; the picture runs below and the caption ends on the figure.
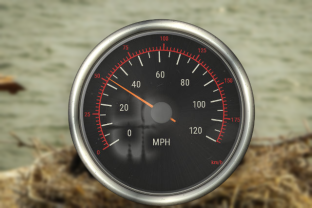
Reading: value=32.5 unit=mph
